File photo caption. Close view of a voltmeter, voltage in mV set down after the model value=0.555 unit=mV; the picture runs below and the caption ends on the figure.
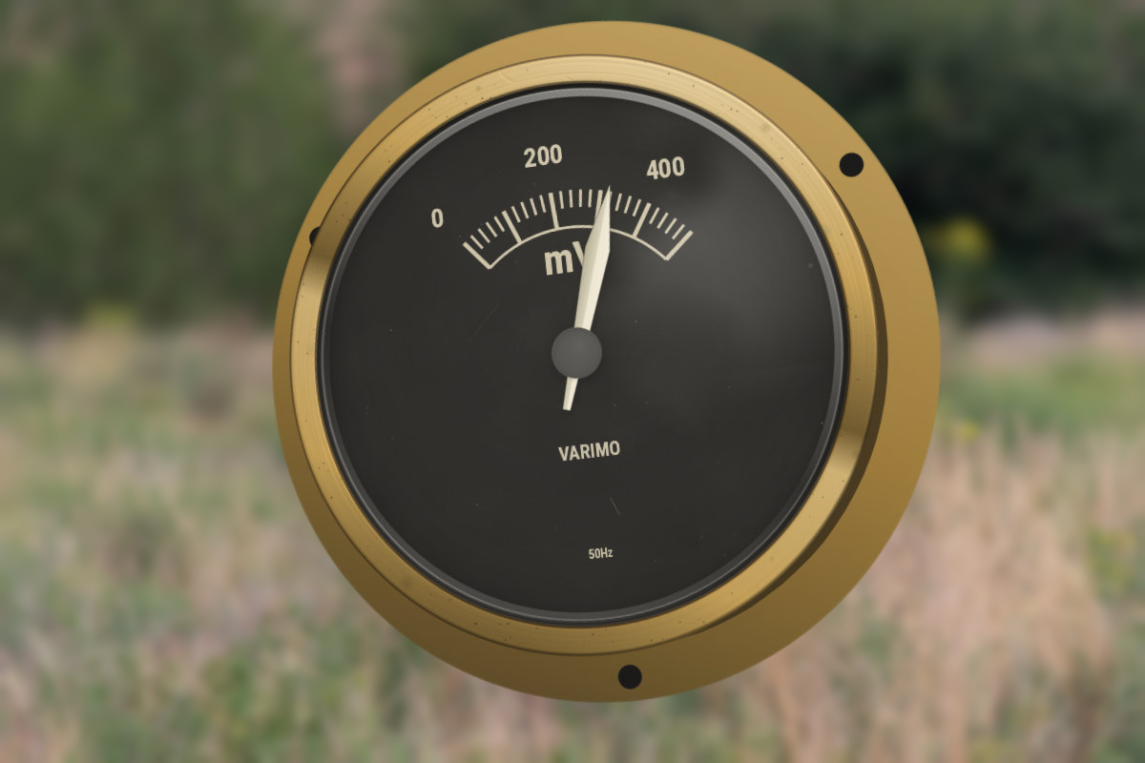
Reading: value=320 unit=mV
